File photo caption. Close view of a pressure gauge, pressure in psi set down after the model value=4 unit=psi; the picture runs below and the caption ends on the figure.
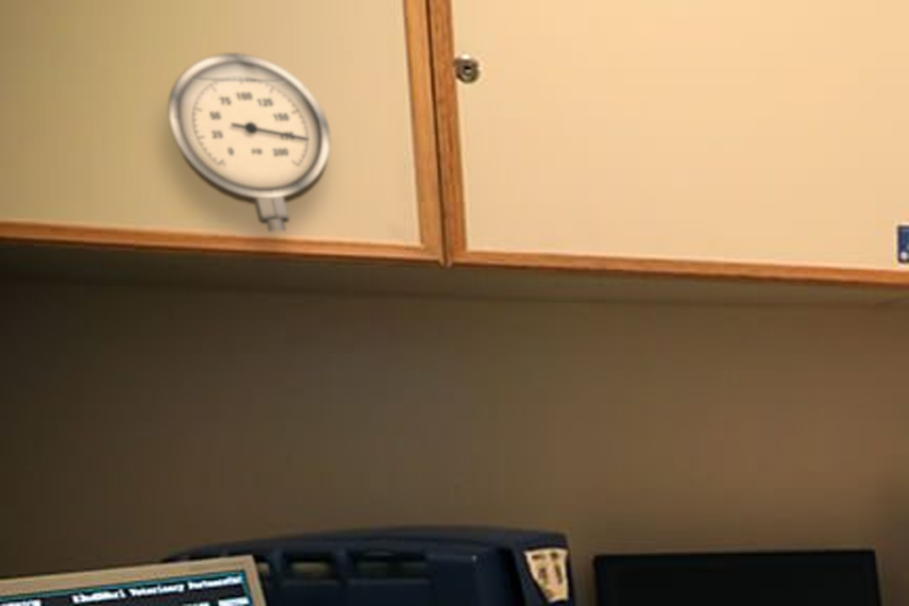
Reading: value=175 unit=psi
